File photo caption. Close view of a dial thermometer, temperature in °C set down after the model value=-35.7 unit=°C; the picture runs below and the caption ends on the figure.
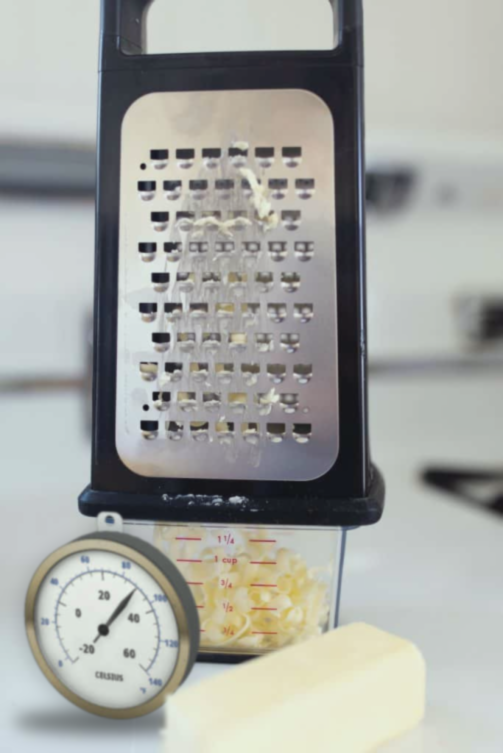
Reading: value=32 unit=°C
